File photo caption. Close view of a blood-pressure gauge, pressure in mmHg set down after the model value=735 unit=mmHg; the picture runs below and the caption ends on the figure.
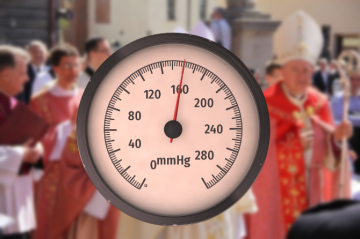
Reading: value=160 unit=mmHg
